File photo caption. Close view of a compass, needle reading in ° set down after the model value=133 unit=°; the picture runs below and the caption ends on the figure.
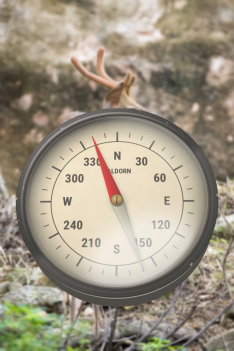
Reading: value=340 unit=°
